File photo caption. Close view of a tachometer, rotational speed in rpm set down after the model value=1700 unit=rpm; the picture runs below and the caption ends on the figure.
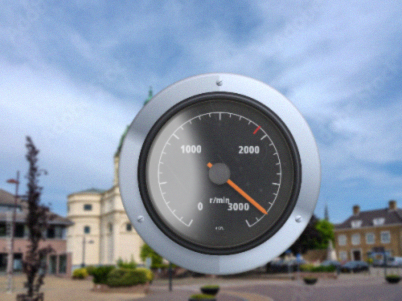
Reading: value=2800 unit=rpm
